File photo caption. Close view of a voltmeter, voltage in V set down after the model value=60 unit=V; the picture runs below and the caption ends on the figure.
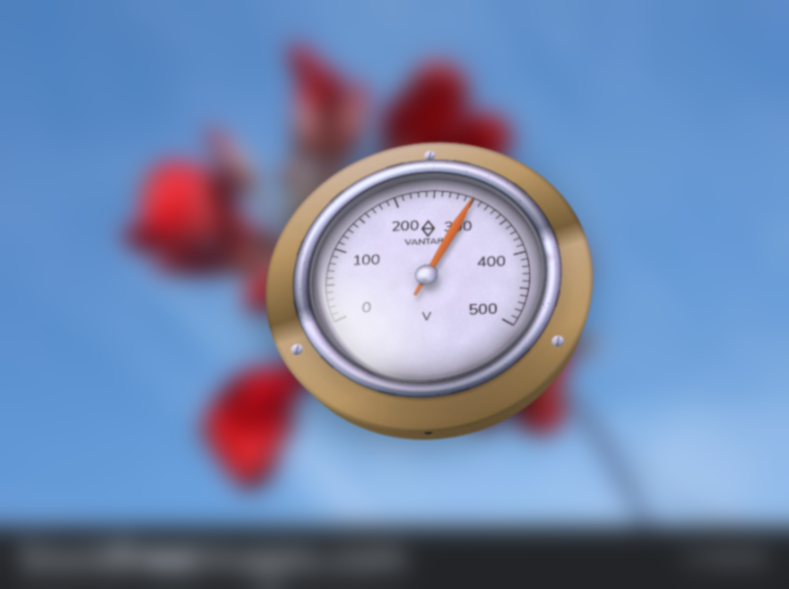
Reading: value=300 unit=V
